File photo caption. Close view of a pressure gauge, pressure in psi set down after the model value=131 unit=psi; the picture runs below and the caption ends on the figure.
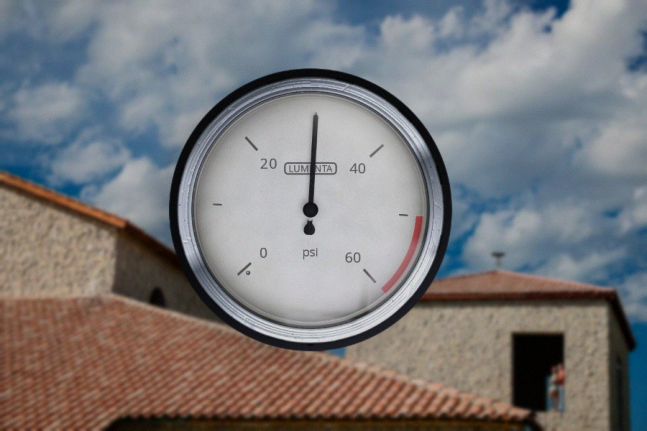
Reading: value=30 unit=psi
